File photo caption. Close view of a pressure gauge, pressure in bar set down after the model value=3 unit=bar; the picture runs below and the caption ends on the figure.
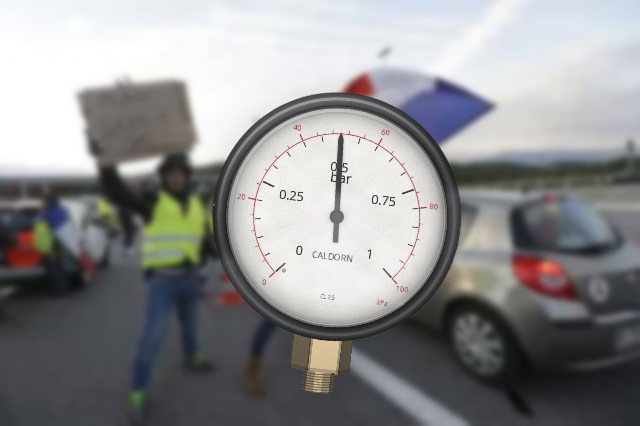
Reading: value=0.5 unit=bar
